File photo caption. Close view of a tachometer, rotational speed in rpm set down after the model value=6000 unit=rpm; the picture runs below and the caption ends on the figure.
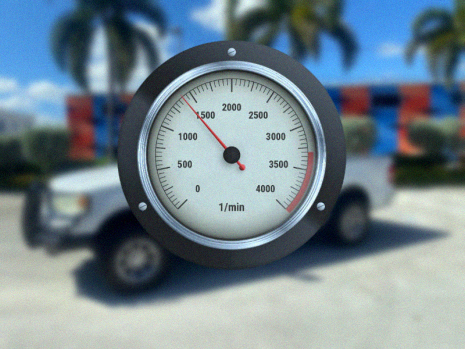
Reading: value=1400 unit=rpm
